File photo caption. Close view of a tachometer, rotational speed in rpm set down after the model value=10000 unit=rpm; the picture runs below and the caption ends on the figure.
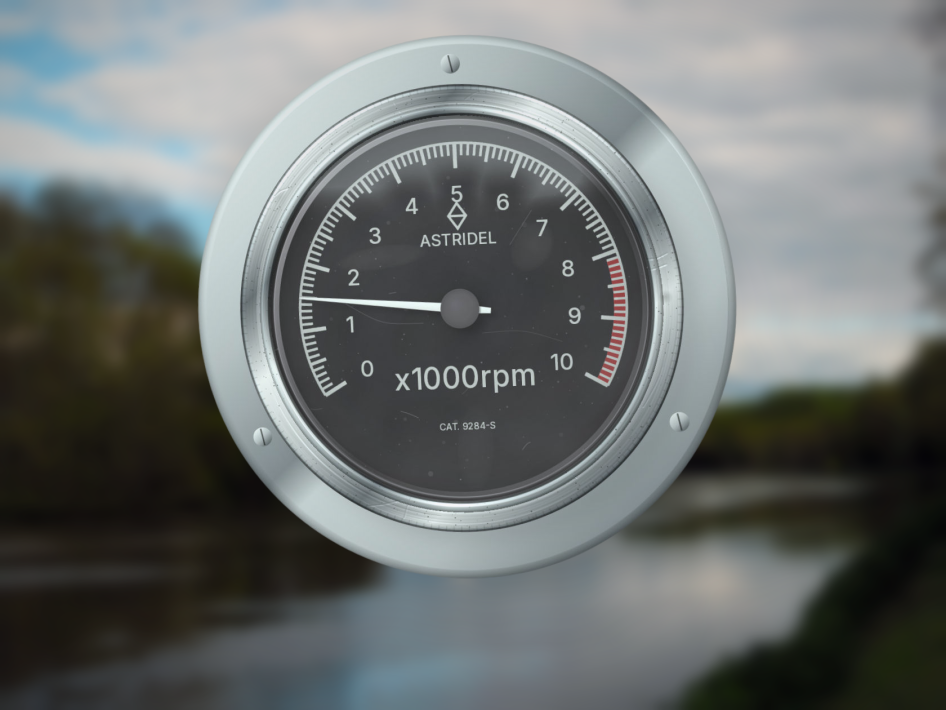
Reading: value=1500 unit=rpm
